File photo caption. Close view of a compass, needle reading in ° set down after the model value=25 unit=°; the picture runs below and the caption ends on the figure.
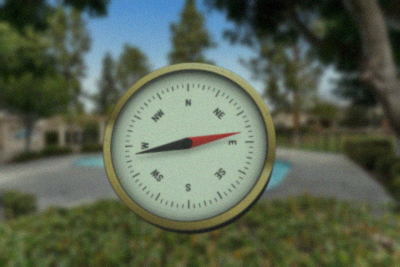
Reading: value=80 unit=°
